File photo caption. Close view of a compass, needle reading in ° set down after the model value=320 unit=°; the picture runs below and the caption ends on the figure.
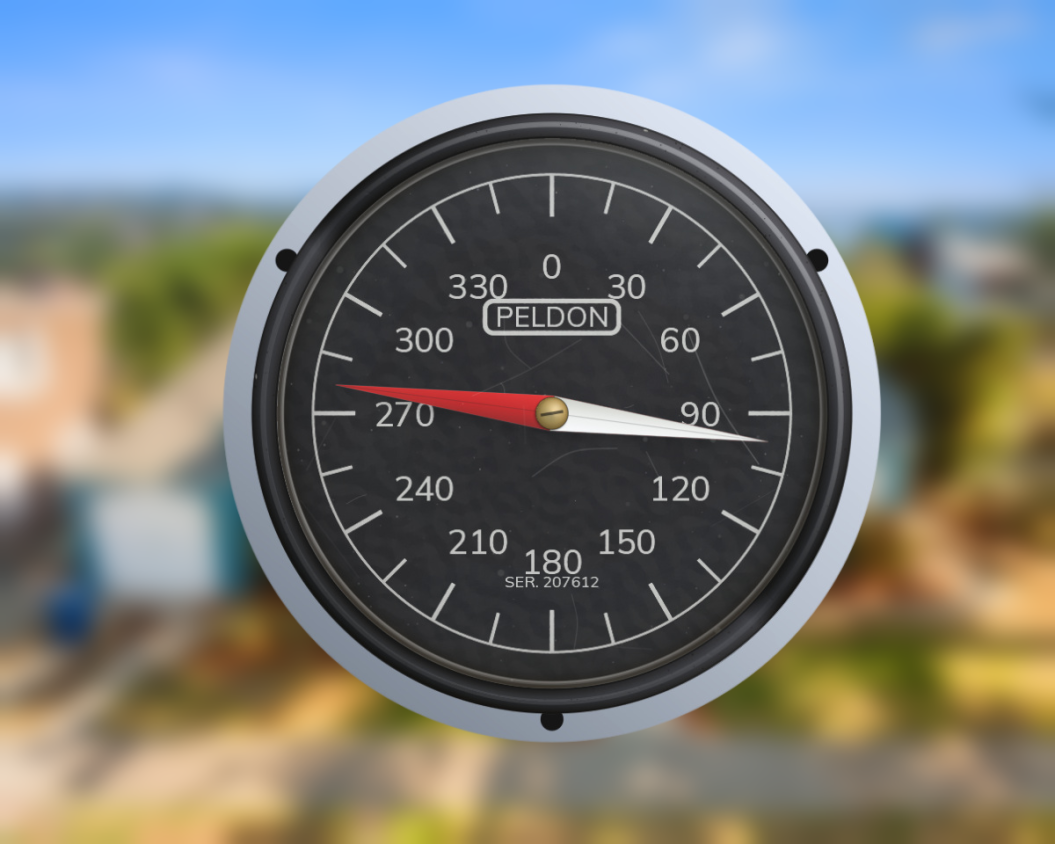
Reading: value=277.5 unit=°
